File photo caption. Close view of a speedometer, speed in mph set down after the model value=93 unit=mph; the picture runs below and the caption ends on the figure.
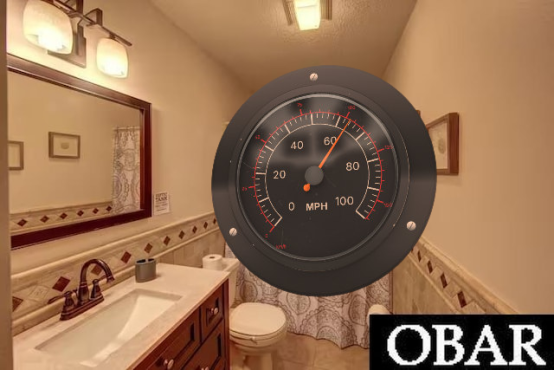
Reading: value=64 unit=mph
